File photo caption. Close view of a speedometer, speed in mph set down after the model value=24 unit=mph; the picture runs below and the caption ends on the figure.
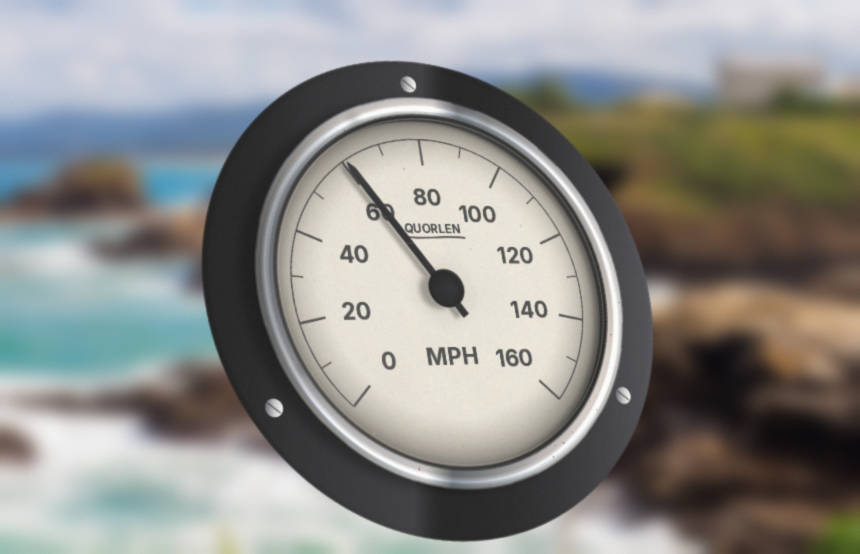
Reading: value=60 unit=mph
